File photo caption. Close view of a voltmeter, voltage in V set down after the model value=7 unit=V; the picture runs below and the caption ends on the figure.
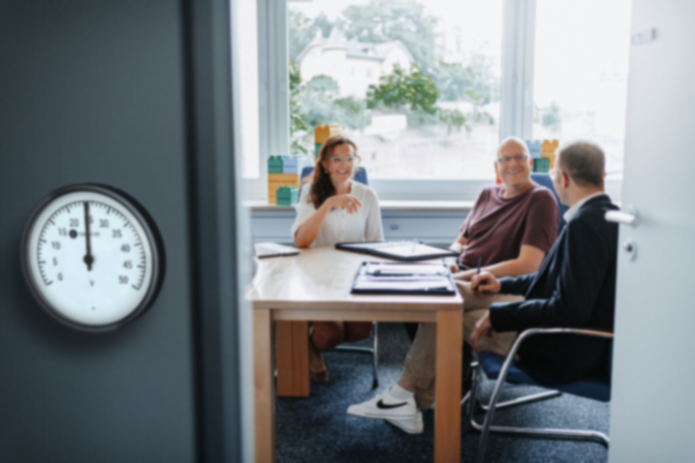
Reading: value=25 unit=V
